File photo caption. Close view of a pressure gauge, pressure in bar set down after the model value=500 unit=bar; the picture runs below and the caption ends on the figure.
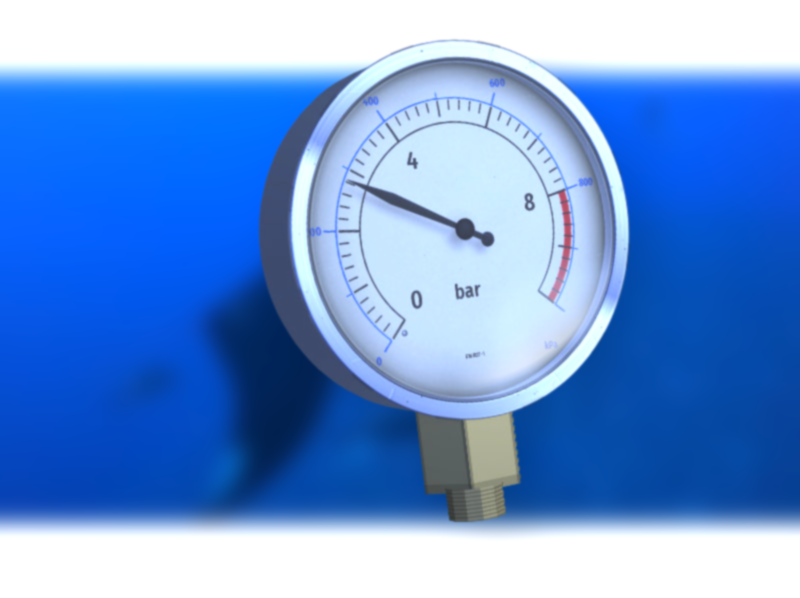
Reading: value=2.8 unit=bar
